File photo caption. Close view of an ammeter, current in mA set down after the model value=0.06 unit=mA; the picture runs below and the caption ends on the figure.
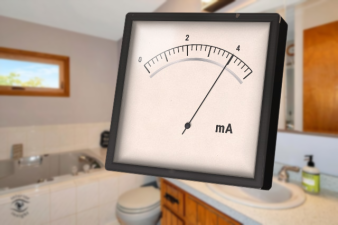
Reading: value=4 unit=mA
